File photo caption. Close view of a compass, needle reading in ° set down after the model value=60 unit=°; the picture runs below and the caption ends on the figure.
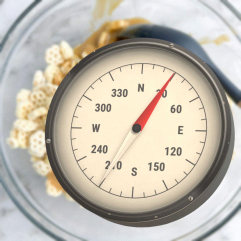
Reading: value=30 unit=°
